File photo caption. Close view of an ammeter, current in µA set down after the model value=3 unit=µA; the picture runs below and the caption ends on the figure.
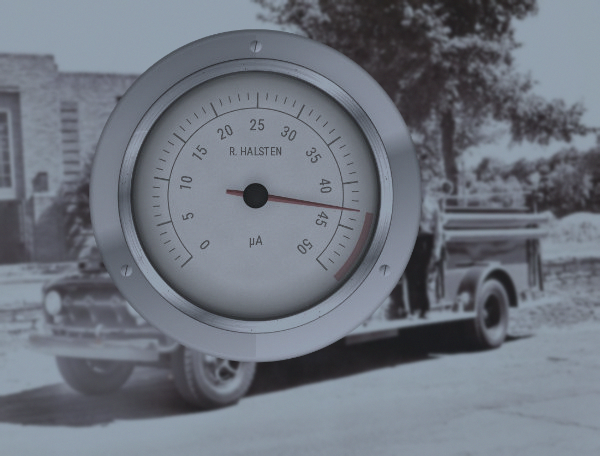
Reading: value=43 unit=µA
